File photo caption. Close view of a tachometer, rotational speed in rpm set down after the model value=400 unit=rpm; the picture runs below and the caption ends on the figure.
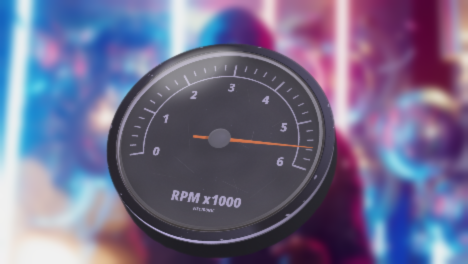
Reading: value=5600 unit=rpm
